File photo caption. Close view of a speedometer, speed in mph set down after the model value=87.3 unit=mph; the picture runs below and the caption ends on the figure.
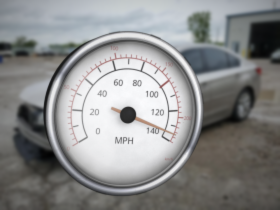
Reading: value=135 unit=mph
